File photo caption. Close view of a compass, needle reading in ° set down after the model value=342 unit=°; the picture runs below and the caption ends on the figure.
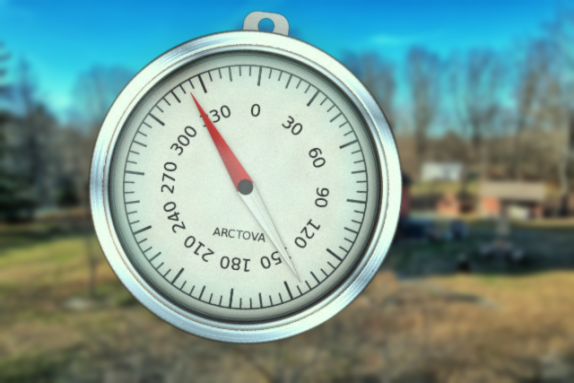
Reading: value=322.5 unit=°
